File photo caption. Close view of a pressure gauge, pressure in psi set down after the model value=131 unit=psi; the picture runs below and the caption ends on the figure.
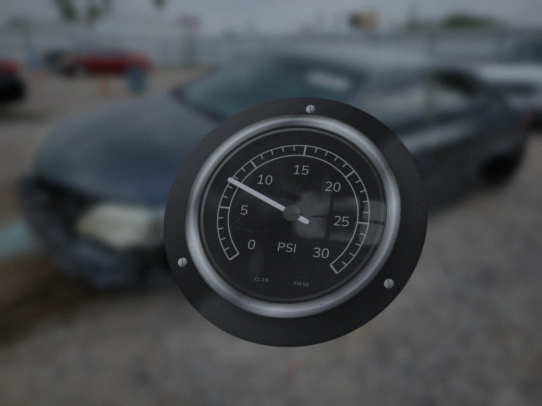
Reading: value=7.5 unit=psi
